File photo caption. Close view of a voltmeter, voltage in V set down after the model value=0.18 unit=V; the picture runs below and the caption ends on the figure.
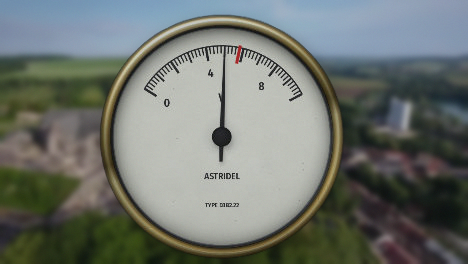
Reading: value=5 unit=V
